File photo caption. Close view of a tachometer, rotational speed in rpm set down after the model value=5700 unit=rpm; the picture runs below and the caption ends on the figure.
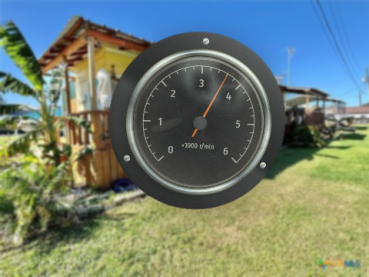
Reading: value=3600 unit=rpm
